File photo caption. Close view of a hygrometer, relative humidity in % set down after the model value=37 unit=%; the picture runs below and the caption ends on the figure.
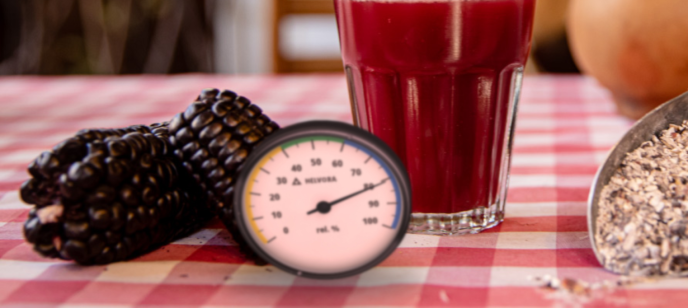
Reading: value=80 unit=%
